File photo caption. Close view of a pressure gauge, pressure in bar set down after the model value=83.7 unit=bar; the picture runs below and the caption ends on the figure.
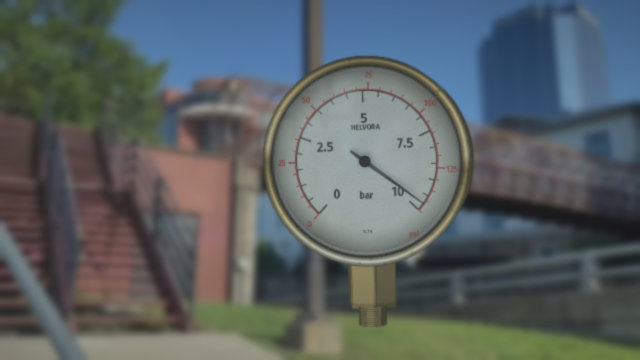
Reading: value=9.75 unit=bar
